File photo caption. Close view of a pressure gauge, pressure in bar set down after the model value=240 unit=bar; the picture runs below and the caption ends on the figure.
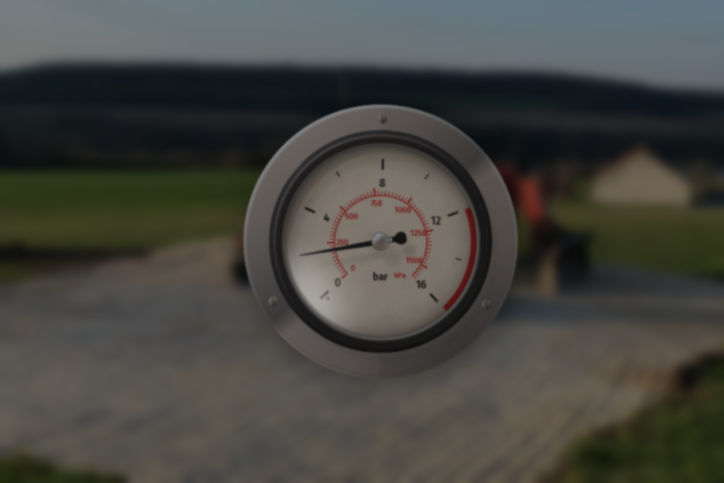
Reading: value=2 unit=bar
